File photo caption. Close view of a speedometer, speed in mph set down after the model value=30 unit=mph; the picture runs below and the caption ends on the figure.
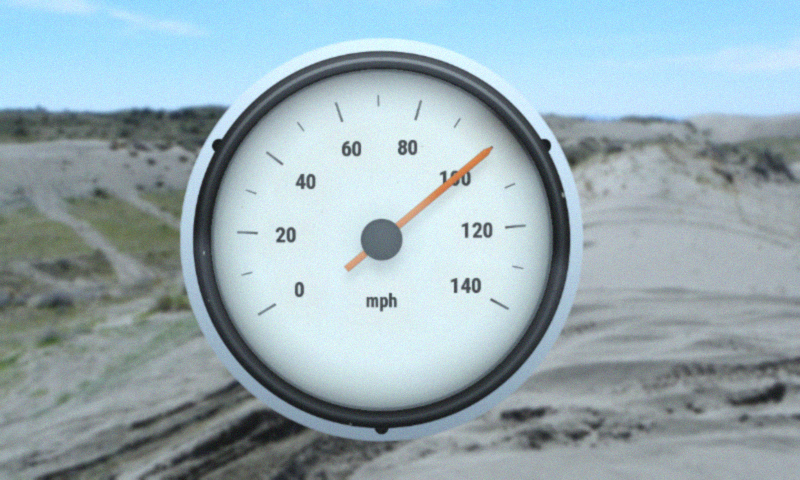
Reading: value=100 unit=mph
